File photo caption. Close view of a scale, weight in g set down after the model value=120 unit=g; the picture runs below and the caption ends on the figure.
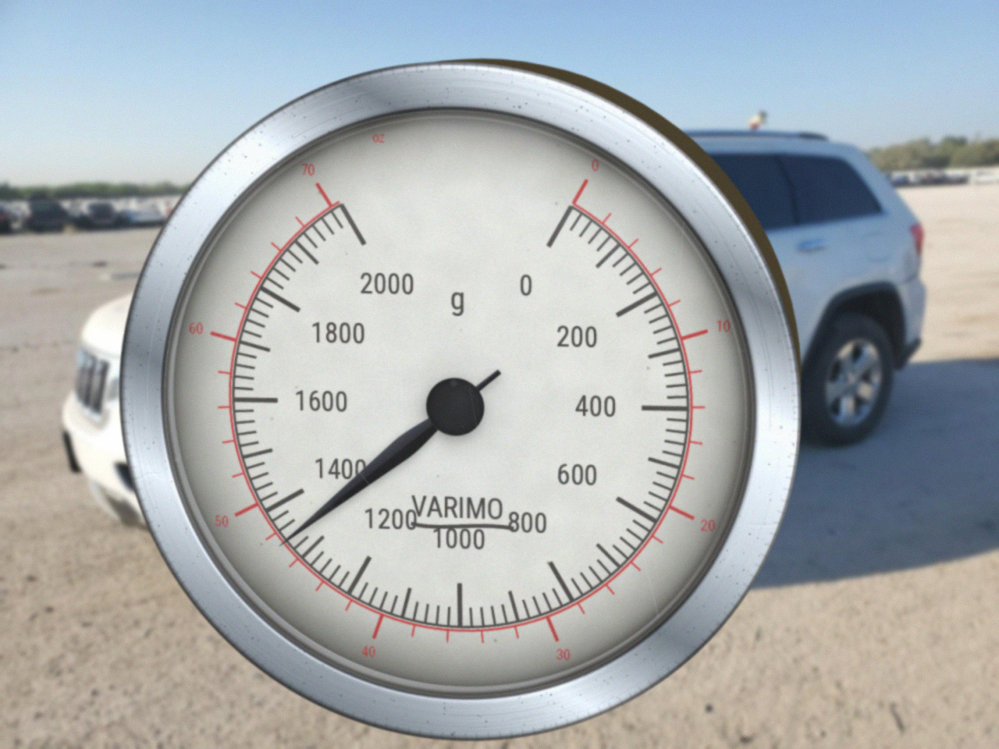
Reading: value=1340 unit=g
